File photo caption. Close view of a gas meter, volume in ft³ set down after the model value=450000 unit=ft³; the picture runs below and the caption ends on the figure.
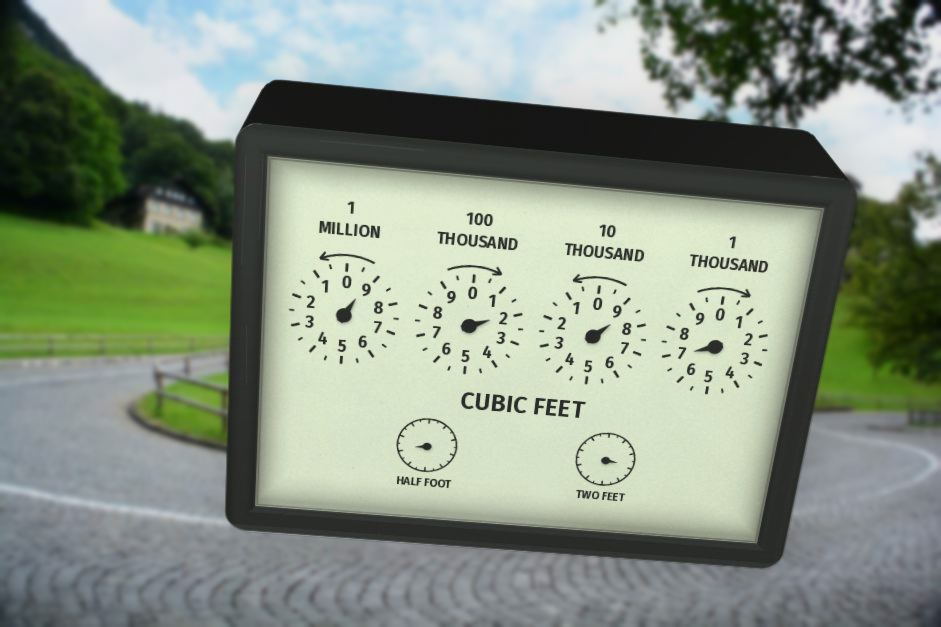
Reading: value=918700 unit=ft³
